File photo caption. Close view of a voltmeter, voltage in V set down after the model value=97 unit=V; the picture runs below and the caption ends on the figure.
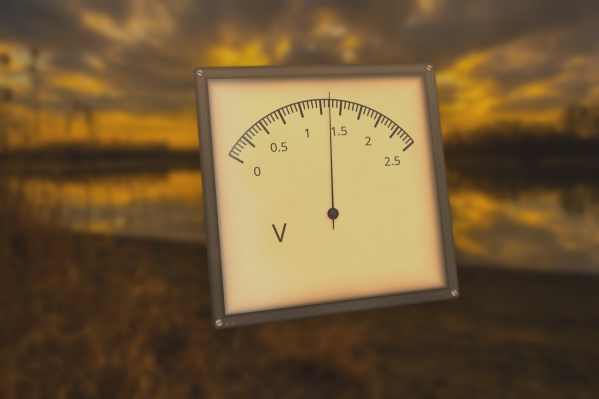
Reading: value=1.35 unit=V
